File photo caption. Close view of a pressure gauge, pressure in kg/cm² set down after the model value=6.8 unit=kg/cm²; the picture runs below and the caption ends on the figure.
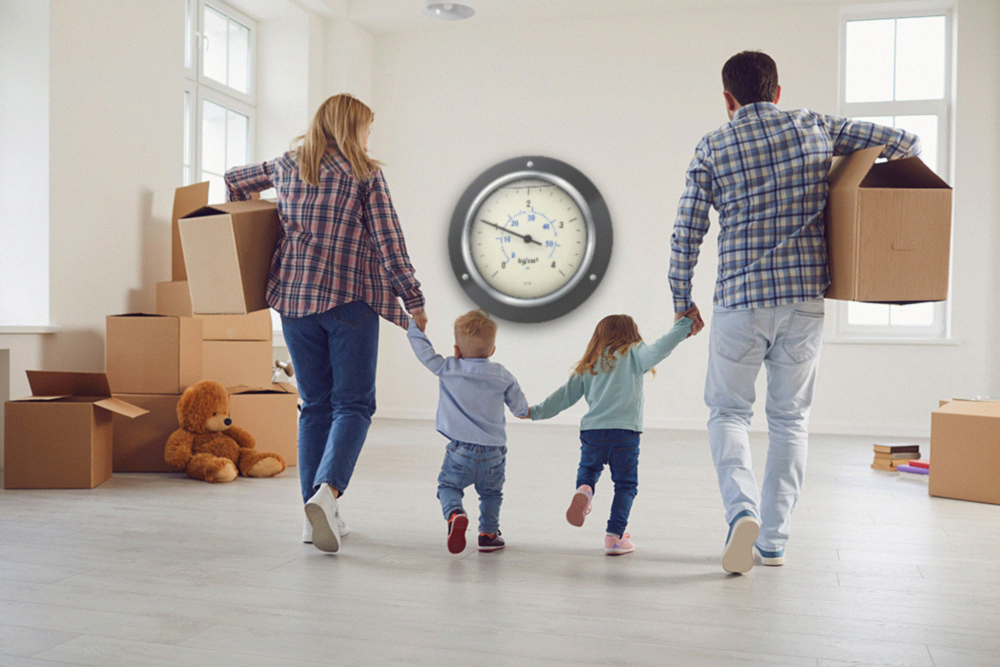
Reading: value=1 unit=kg/cm²
